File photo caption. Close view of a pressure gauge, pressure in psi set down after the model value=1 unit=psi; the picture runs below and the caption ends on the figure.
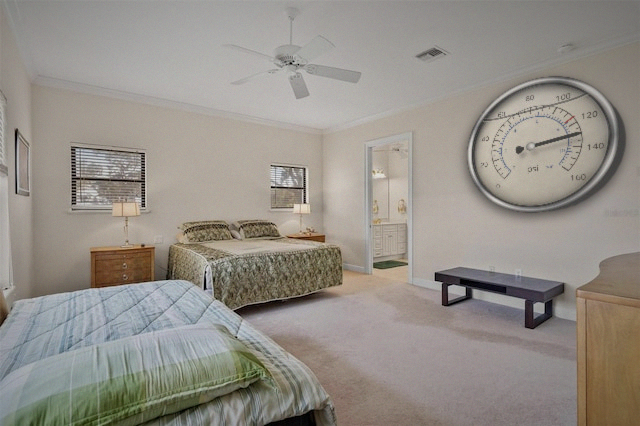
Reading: value=130 unit=psi
